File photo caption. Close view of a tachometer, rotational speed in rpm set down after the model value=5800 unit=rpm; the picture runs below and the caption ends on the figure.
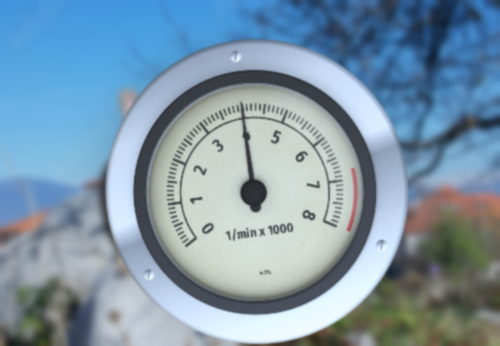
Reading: value=4000 unit=rpm
